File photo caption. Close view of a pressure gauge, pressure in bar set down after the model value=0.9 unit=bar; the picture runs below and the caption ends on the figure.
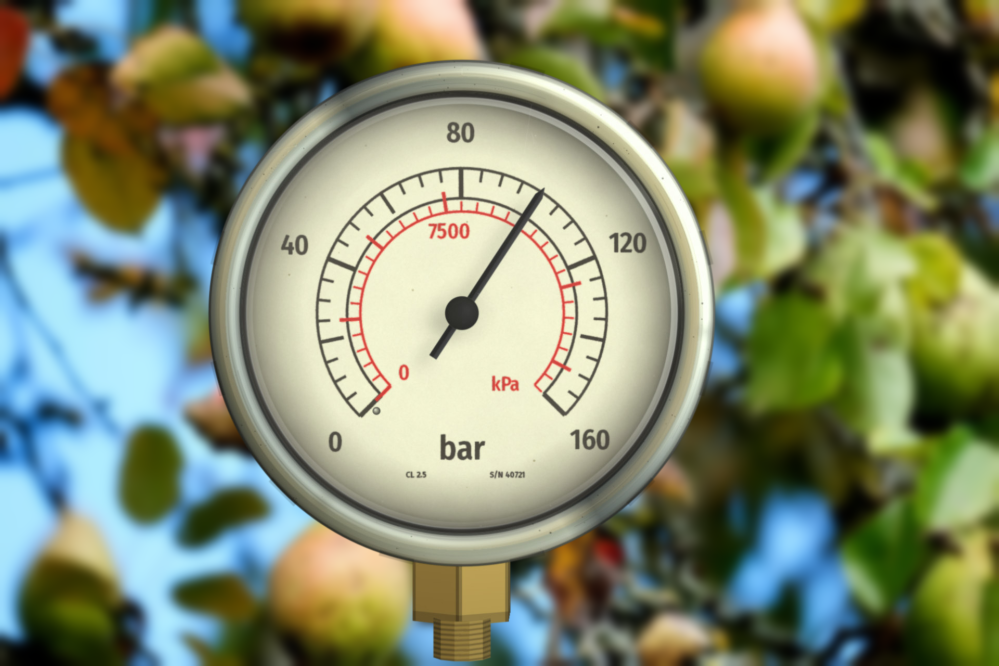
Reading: value=100 unit=bar
